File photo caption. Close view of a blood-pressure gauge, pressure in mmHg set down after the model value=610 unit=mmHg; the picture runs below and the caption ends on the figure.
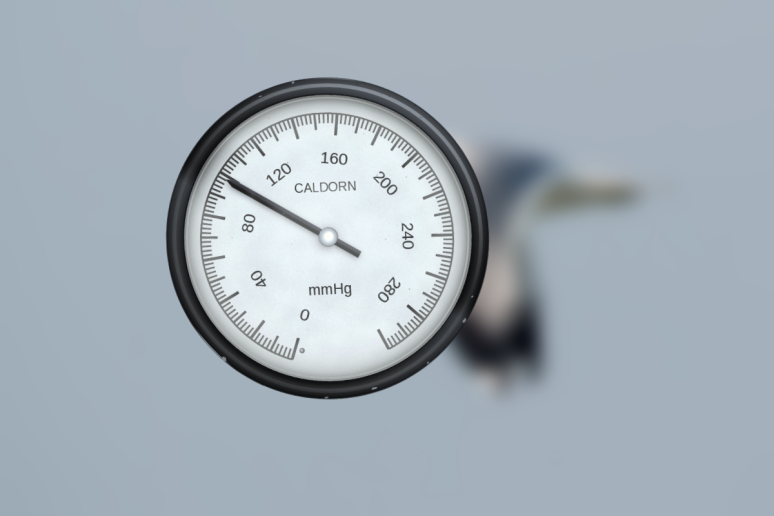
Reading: value=98 unit=mmHg
